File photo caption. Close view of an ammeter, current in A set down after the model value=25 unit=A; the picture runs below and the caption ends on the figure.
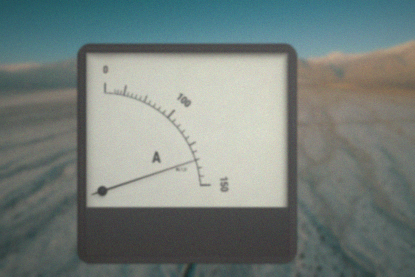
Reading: value=135 unit=A
